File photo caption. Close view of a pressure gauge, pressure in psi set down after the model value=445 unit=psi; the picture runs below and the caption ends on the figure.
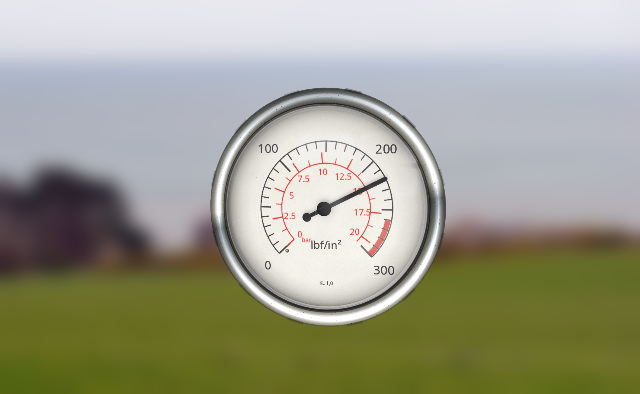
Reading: value=220 unit=psi
